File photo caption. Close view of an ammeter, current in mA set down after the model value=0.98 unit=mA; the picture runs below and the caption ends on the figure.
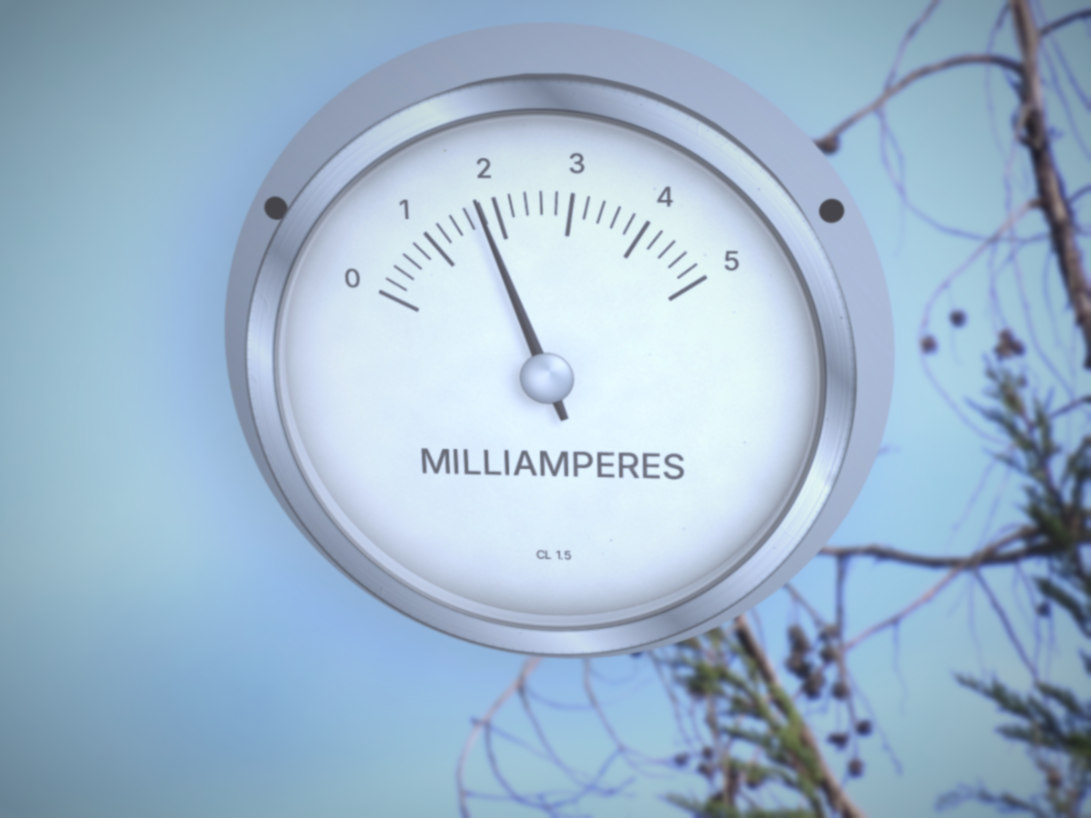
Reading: value=1.8 unit=mA
